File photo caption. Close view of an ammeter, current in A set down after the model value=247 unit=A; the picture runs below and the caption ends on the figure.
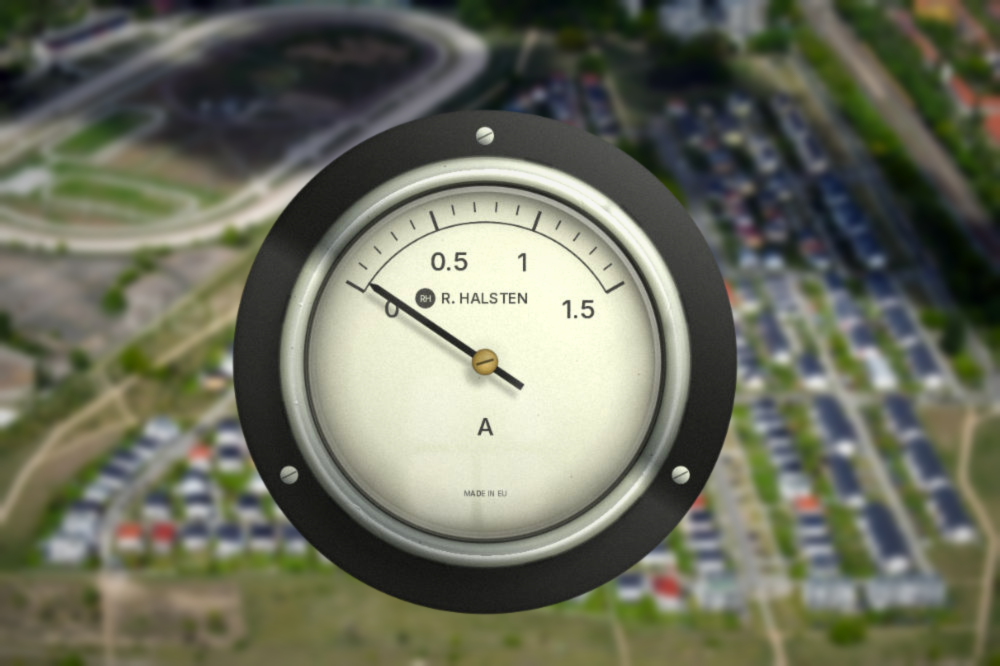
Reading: value=0.05 unit=A
